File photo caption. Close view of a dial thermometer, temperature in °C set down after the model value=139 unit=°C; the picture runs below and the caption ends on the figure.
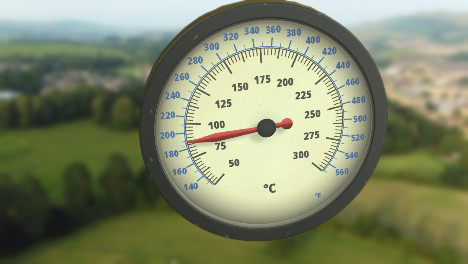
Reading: value=87.5 unit=°C
